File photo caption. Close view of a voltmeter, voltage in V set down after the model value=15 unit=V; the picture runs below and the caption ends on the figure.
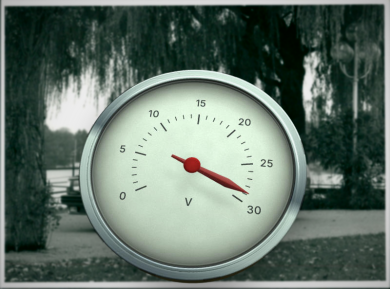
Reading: value=29 unit=V
